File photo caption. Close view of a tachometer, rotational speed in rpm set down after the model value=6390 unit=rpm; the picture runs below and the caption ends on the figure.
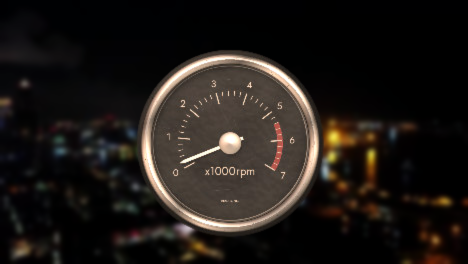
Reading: value=200 unit=rpm
